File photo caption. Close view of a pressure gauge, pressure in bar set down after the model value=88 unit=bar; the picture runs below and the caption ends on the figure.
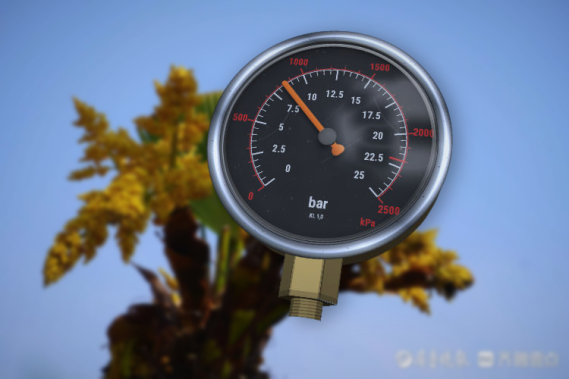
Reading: value=8.5 unit=bar
